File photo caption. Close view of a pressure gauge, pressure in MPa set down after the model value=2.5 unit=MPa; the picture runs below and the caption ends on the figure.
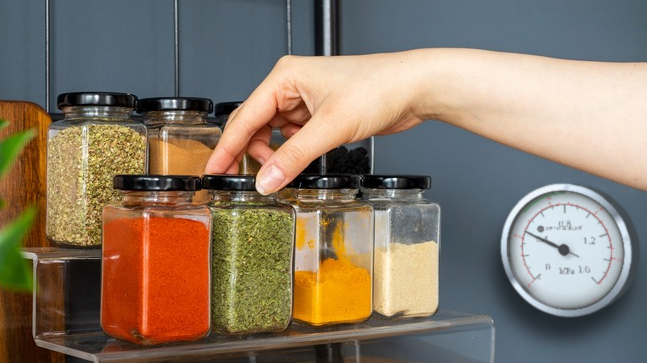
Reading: value=0.4 unit=MPa
